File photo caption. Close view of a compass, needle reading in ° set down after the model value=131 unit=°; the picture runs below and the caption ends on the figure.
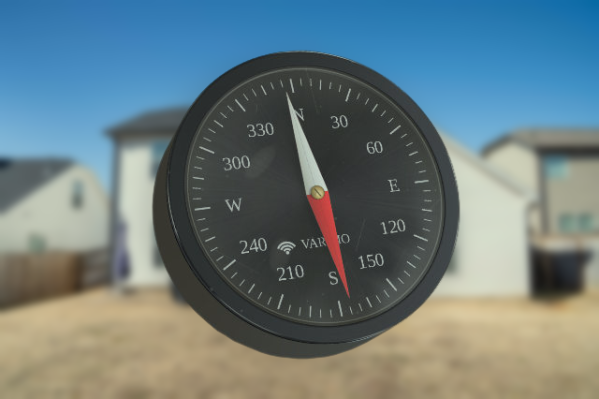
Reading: value=175 unit=°
